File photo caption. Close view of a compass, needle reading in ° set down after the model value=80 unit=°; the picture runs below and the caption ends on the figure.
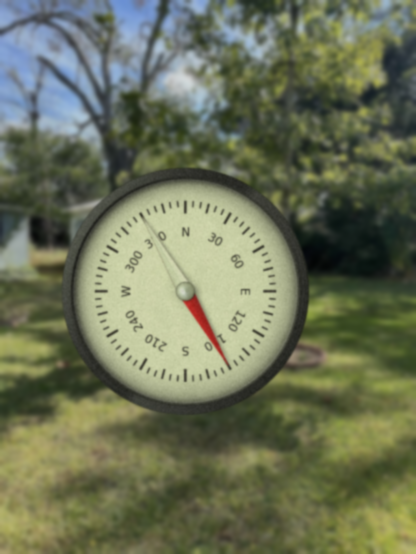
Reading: value=150 unit=°
